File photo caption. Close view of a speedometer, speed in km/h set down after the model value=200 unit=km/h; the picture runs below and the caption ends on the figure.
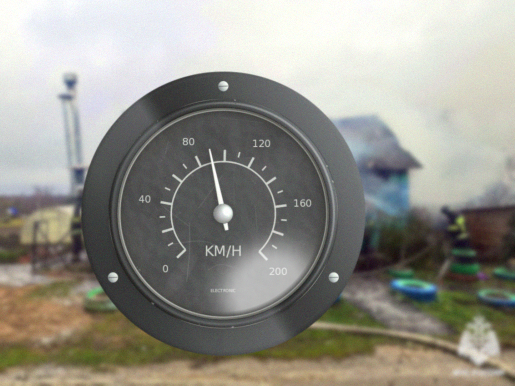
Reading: value=90 unit=km/h
